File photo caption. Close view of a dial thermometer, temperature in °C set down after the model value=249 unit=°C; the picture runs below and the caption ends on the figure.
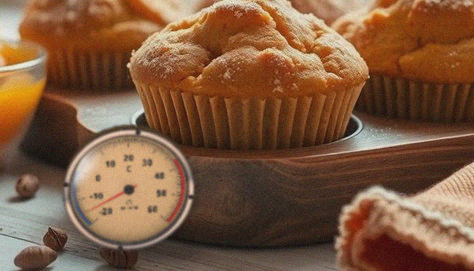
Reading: value=-15 unit=°C
